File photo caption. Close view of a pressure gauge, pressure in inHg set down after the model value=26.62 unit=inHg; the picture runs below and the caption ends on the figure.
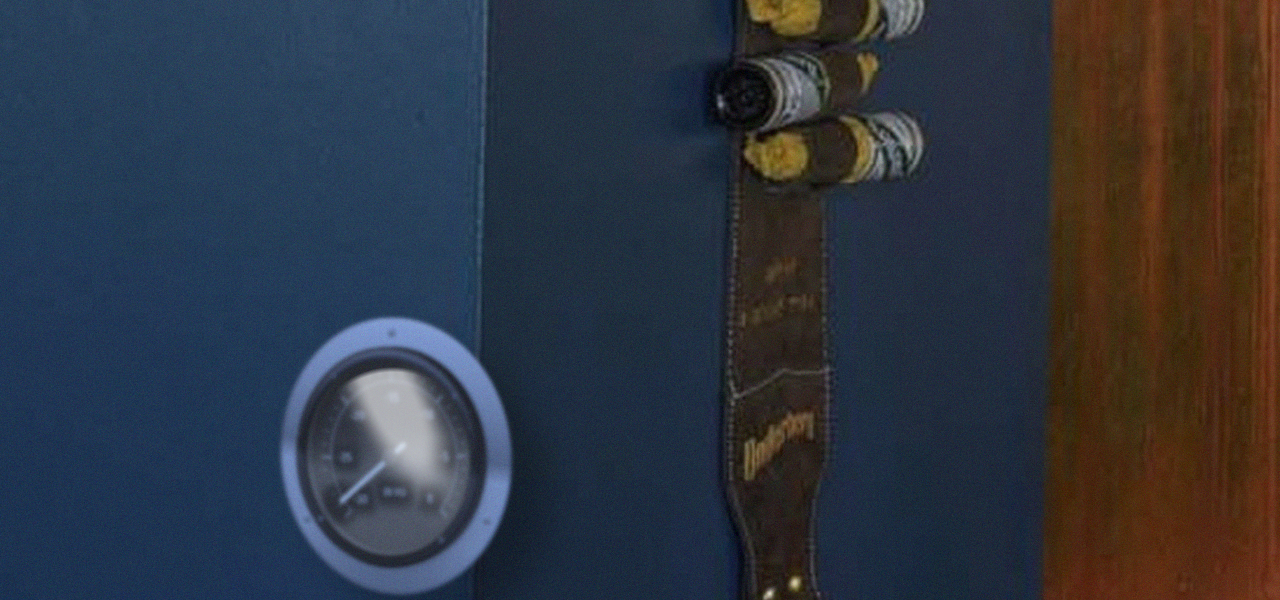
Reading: value=-29 unit=inHg
